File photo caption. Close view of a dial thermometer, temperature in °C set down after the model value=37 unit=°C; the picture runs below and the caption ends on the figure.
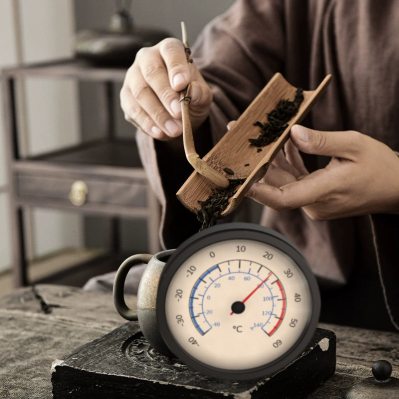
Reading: value=25 unit=°C
